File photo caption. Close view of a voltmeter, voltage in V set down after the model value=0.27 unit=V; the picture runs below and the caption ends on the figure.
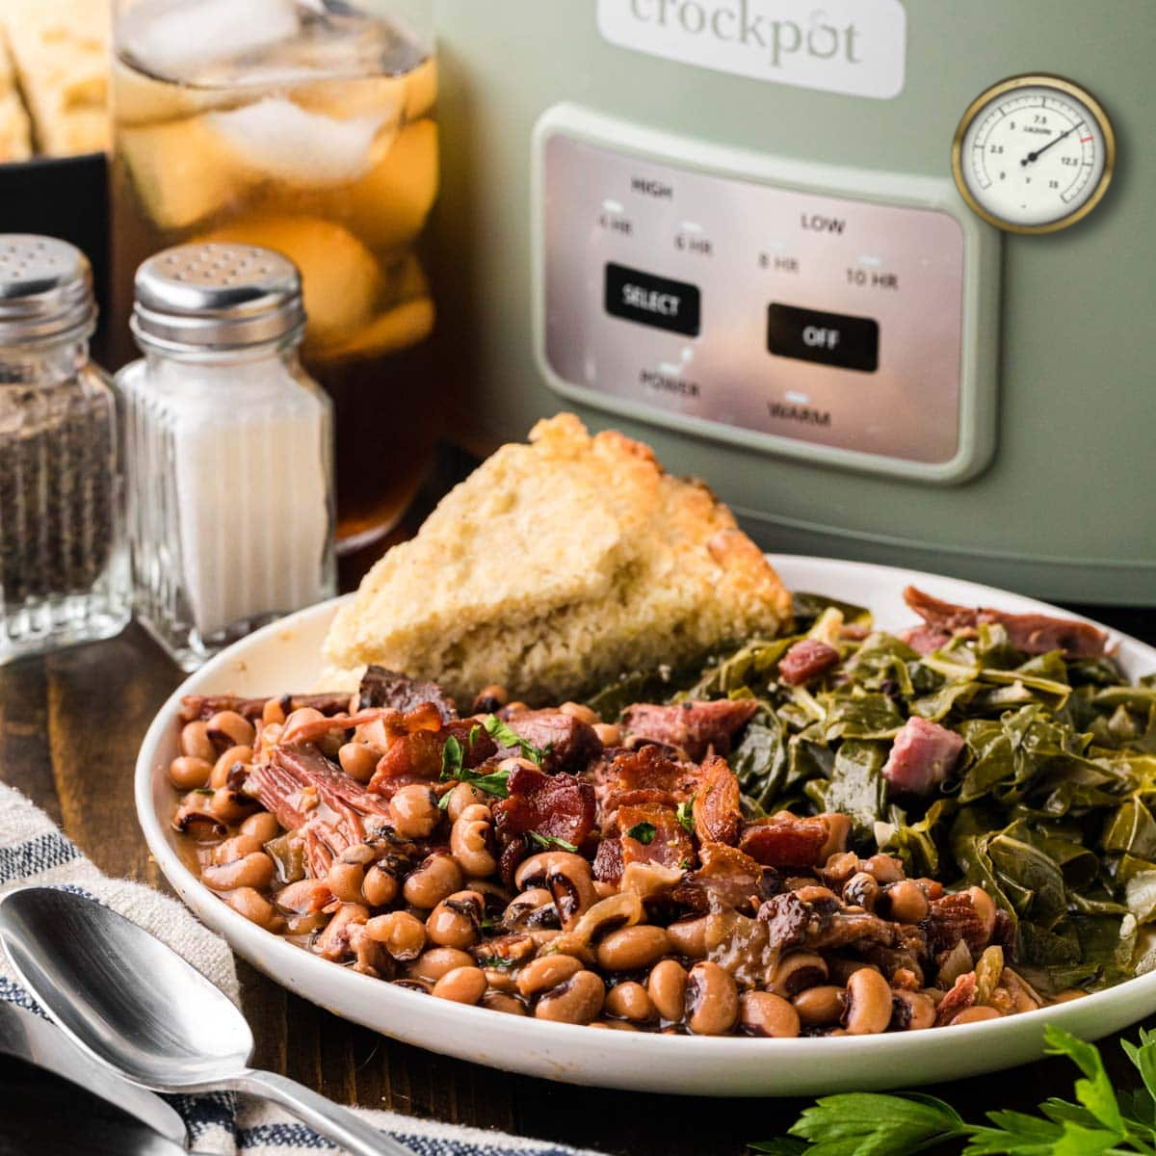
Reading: value=10 unit=V
